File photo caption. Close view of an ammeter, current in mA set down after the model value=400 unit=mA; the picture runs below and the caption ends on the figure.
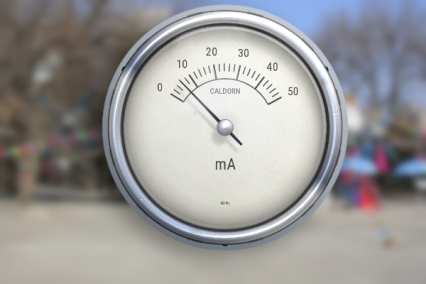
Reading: value=6 unit=mA
